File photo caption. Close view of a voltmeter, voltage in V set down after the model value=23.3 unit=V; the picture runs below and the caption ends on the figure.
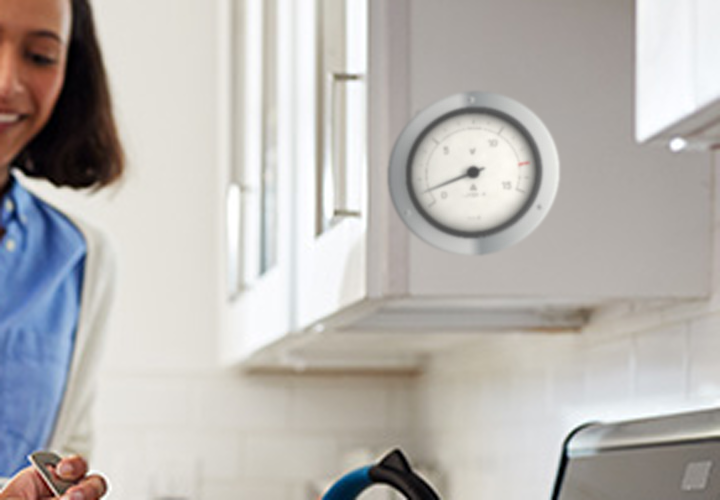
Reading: value=1 unit=V
